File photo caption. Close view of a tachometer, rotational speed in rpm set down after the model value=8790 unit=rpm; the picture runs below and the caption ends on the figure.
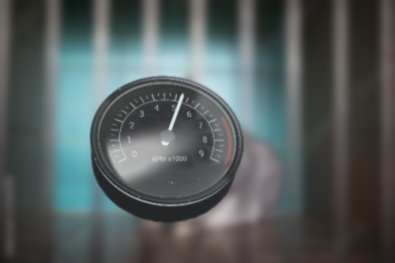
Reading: value=5250 unit=rpm
